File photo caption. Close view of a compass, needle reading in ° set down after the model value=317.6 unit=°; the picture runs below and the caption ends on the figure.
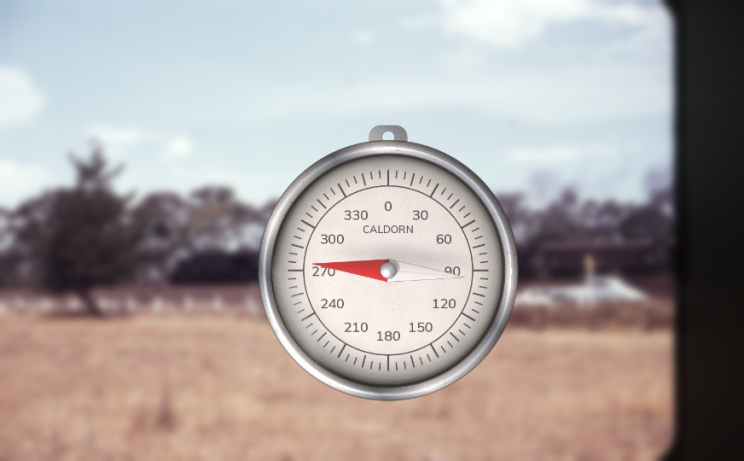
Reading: value=275 unit=°
